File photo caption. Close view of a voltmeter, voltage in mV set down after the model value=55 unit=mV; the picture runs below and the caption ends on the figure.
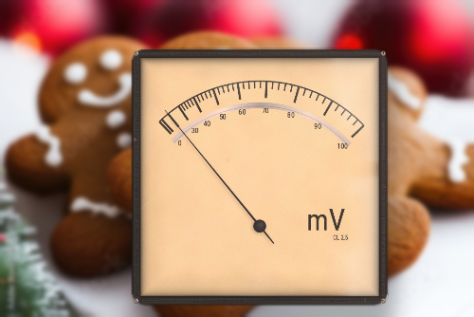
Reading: value=20 unit=mV
